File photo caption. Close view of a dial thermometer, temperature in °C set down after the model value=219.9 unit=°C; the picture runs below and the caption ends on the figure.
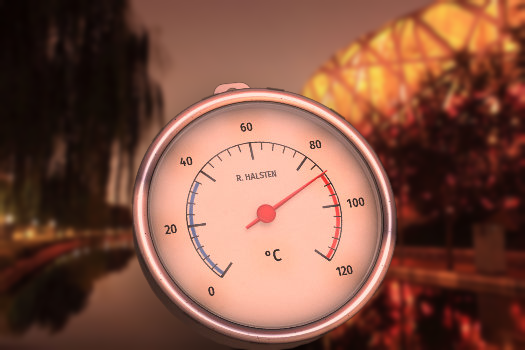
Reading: value=88 unit=°C
